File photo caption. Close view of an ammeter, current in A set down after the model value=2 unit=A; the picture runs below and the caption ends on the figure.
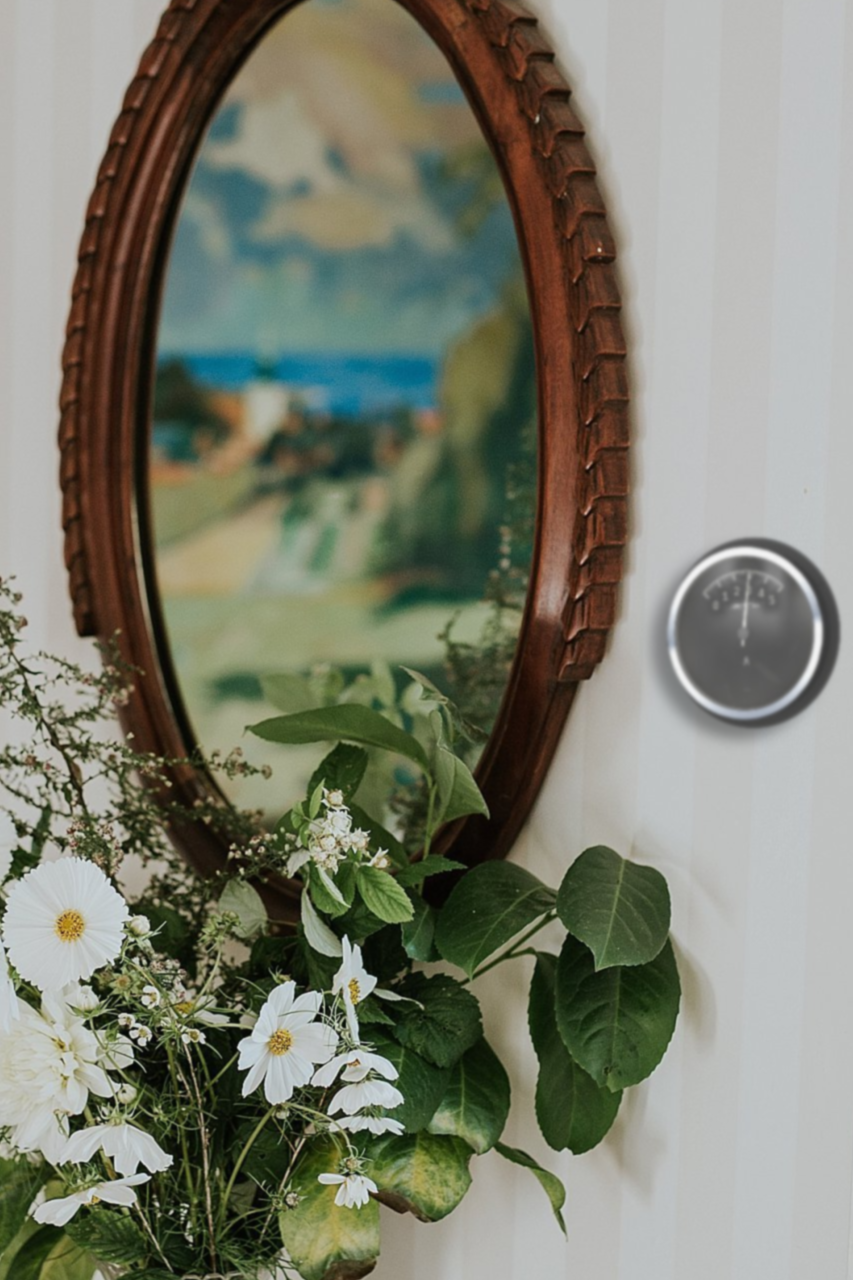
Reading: value=3 unit=A
